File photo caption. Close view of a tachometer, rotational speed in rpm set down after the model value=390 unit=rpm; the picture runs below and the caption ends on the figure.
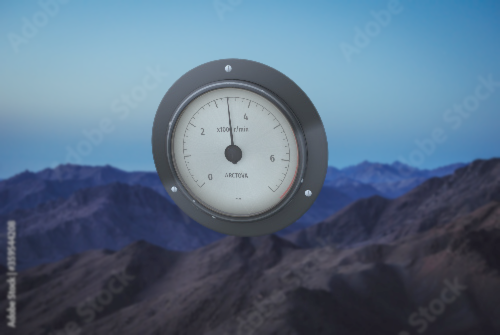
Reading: value=3400 unit=rpm
